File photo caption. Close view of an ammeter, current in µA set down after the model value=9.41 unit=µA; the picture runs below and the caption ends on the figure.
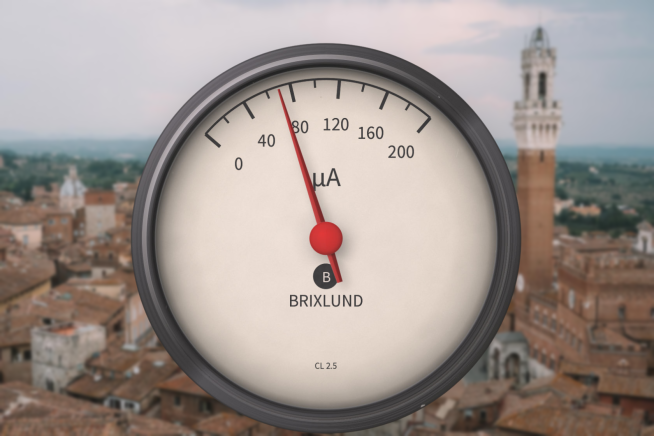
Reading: value=70 unit=µA
